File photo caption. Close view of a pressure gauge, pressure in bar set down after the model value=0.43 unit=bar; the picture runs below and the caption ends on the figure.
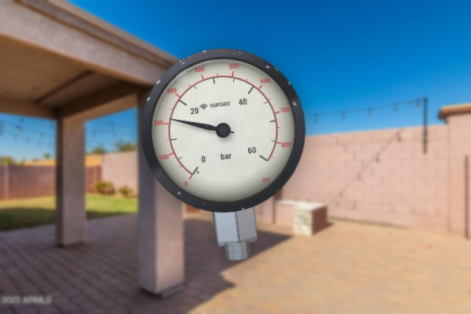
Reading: value=15 unit=bar
